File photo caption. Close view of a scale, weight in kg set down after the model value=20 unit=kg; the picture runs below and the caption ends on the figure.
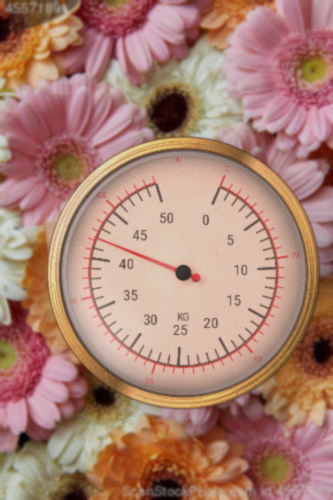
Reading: value=42 unit=kg
